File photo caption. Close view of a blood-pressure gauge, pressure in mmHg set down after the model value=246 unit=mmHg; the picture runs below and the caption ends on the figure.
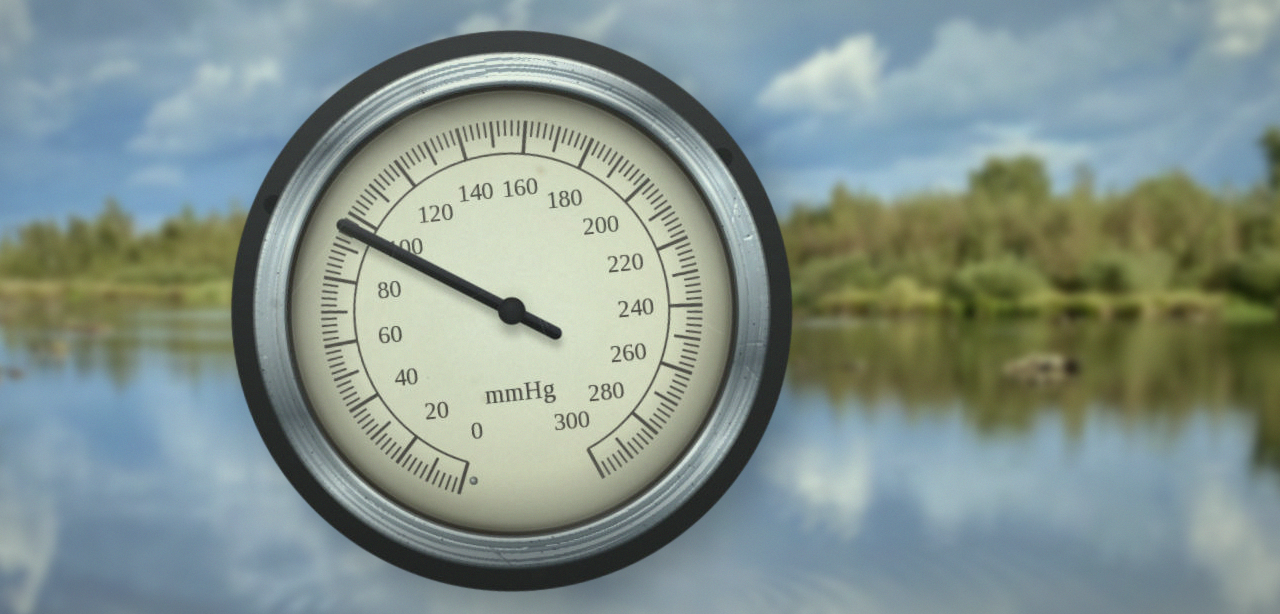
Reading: value=96 unit=mmHg
